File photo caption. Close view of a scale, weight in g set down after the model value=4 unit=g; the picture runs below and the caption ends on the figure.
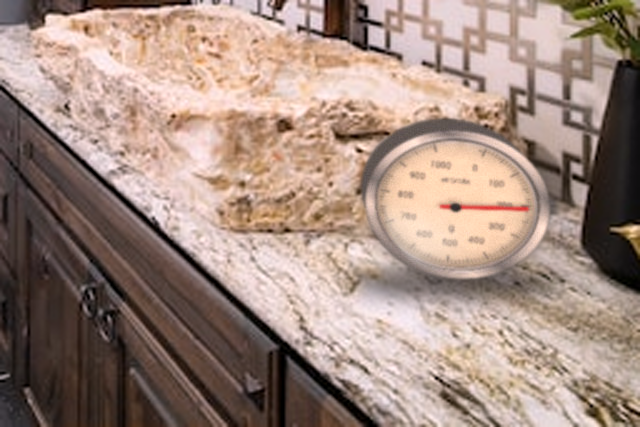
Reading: value=200 unit=g
